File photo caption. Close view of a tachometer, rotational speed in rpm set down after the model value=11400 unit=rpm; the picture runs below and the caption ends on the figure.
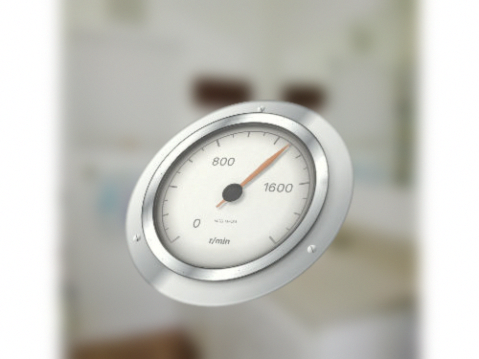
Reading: value=1300 unit=rpm
